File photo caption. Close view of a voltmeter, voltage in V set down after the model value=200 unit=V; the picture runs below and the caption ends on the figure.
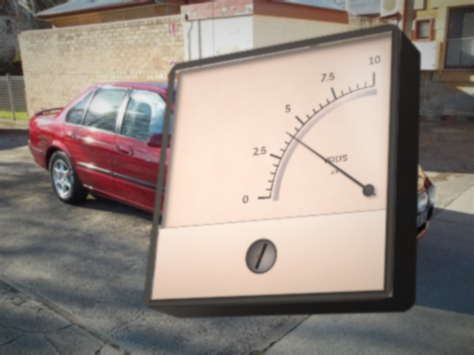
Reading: value=4 unit=V
